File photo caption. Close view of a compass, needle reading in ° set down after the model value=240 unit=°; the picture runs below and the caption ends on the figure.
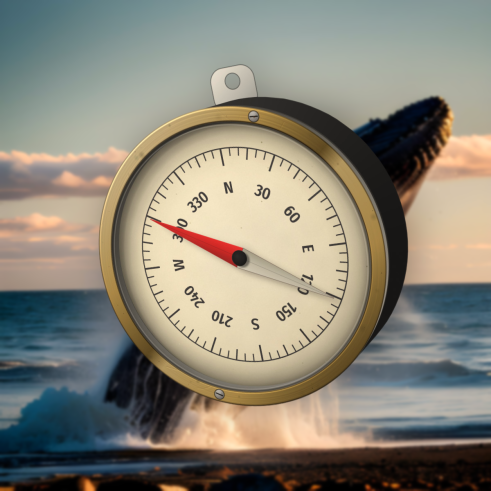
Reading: value=300 unit=°
